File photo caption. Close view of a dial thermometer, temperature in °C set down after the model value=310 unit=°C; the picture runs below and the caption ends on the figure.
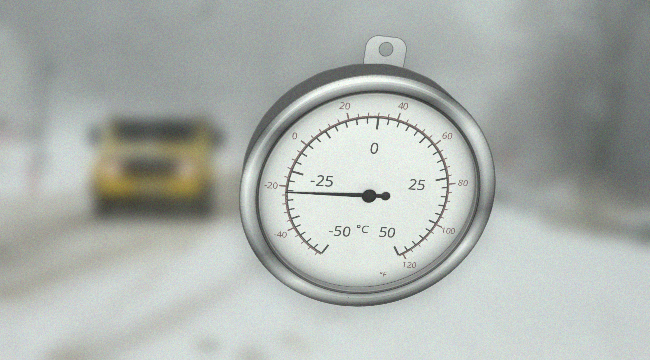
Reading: value=-30 unit=°C
